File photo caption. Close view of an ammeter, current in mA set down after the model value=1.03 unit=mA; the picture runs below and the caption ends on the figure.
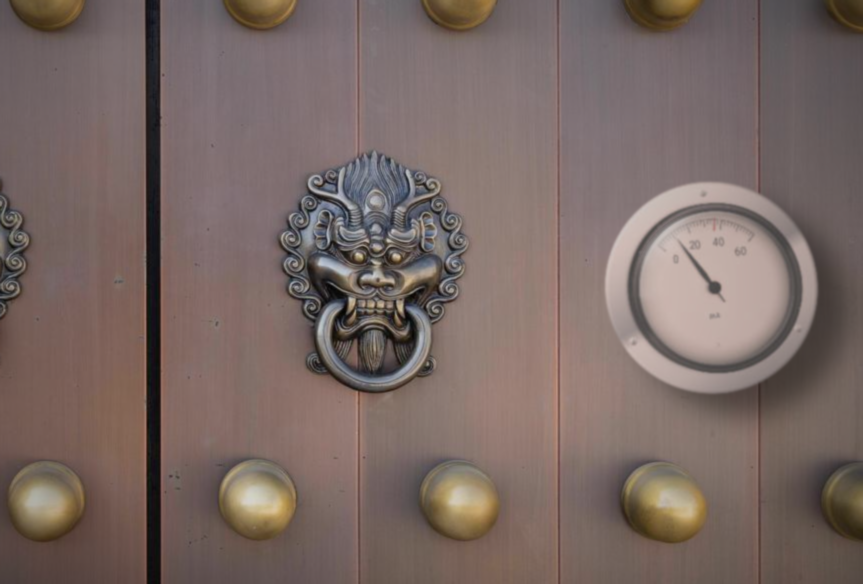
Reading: value=10 unit=mA
